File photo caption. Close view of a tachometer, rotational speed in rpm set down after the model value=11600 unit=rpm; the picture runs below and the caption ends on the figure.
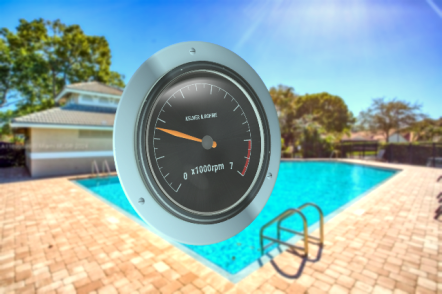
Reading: value=1750 unit=rpm
